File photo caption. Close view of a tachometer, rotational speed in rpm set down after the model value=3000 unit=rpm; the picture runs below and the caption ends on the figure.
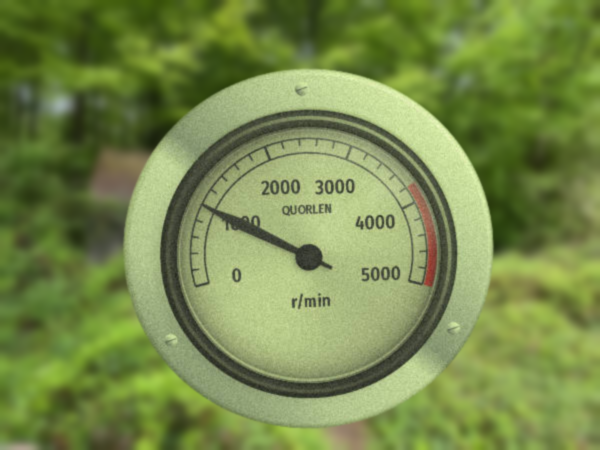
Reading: value=1000 unit=rpm
